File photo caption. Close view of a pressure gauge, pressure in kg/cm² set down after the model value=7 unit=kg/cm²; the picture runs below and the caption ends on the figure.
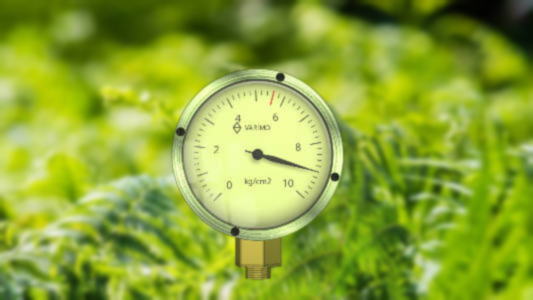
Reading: value=9 unit=kg/cm²
